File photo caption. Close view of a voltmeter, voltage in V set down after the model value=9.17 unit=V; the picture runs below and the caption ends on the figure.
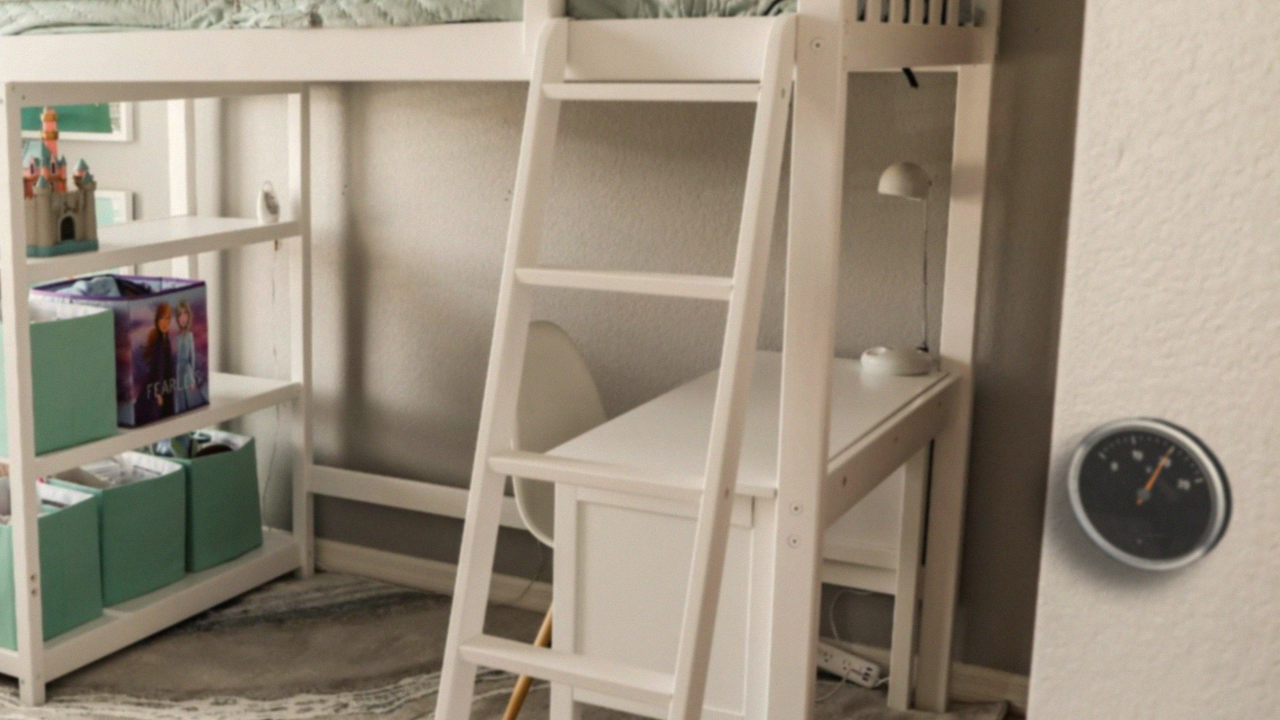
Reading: value=20 unit=V
